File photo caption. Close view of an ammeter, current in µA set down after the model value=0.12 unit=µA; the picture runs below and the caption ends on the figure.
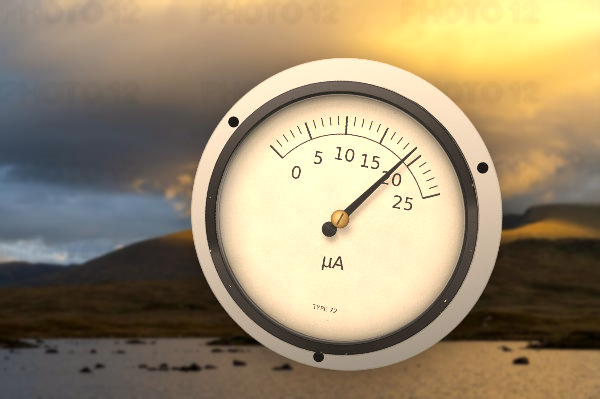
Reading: value=19 unit=µA
